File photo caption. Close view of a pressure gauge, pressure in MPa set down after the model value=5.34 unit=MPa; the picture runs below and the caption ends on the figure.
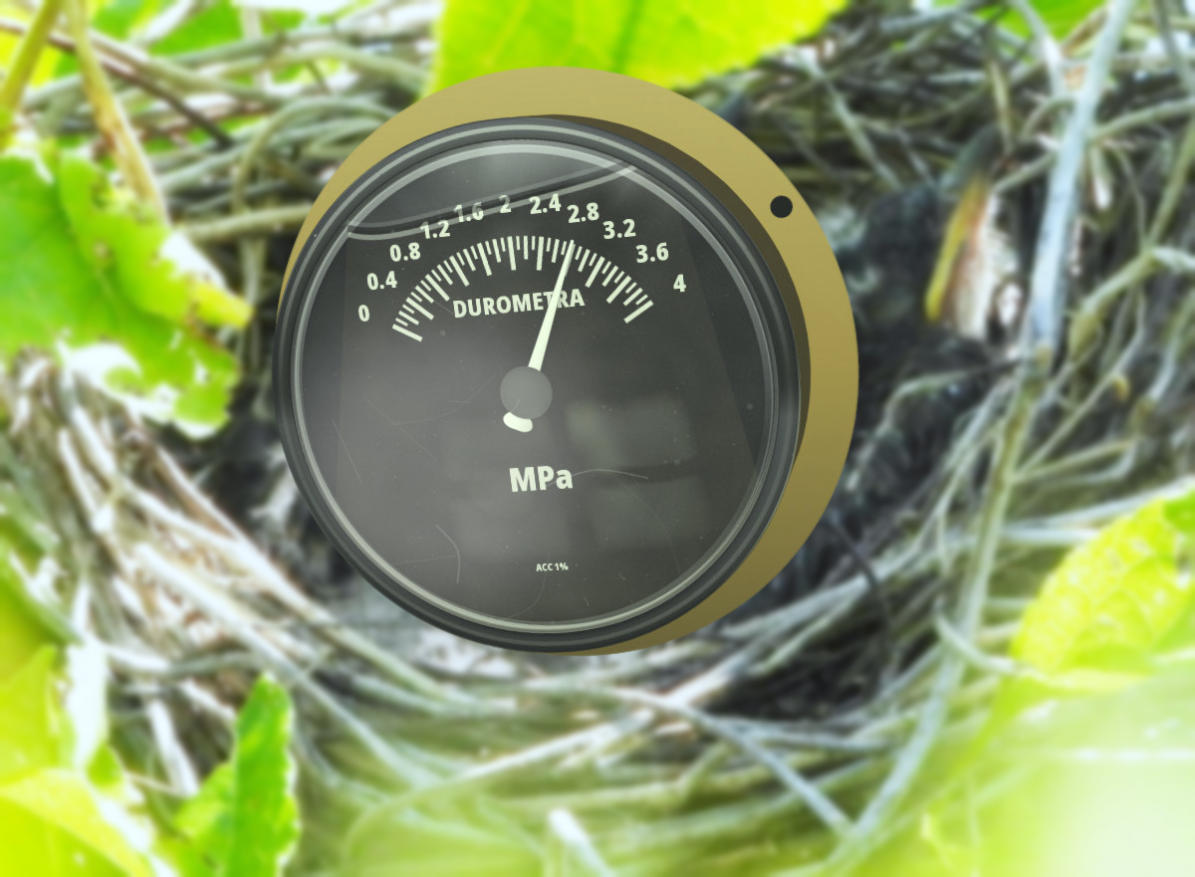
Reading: value=2.8 unit=MPa
